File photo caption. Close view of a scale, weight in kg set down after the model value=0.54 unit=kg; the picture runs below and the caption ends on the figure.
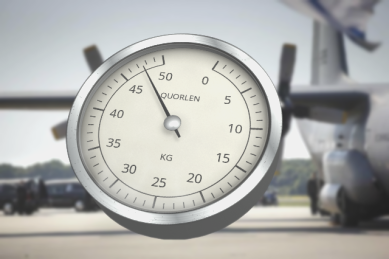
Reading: value=47.5 unit=kg
